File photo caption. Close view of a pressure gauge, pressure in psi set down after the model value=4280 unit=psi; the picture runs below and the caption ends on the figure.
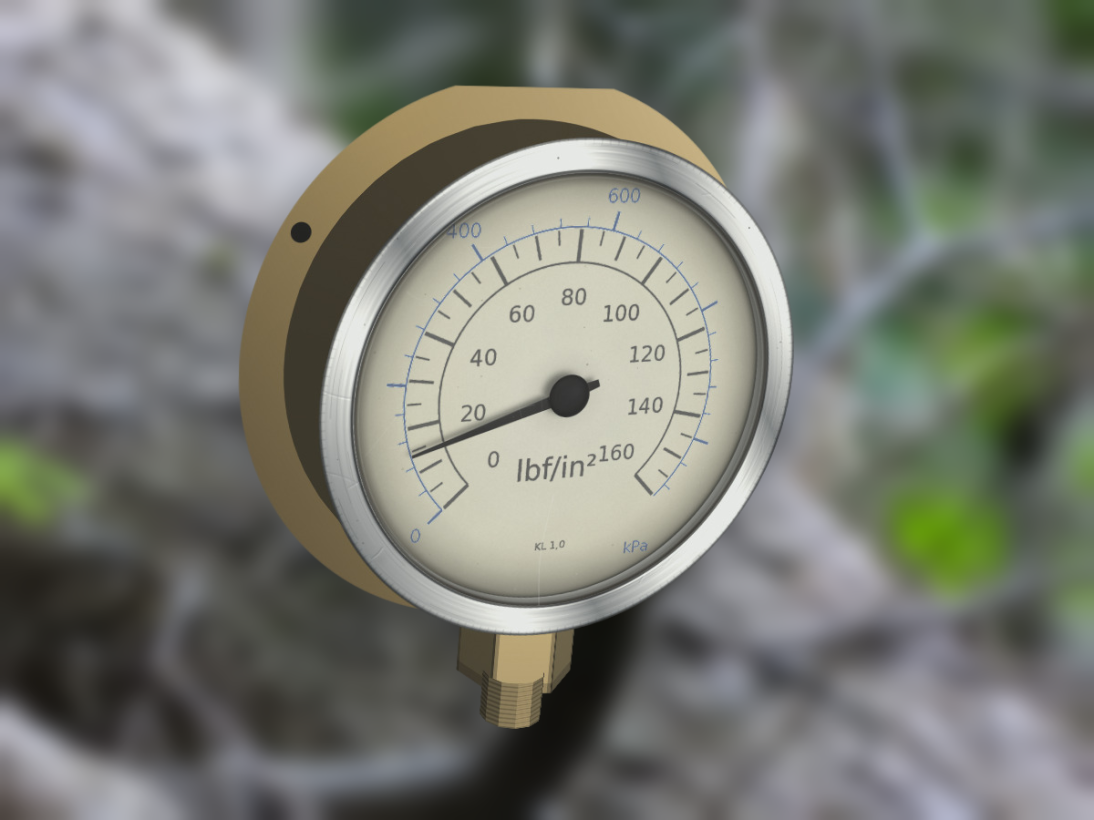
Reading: value=15 unit=psi
